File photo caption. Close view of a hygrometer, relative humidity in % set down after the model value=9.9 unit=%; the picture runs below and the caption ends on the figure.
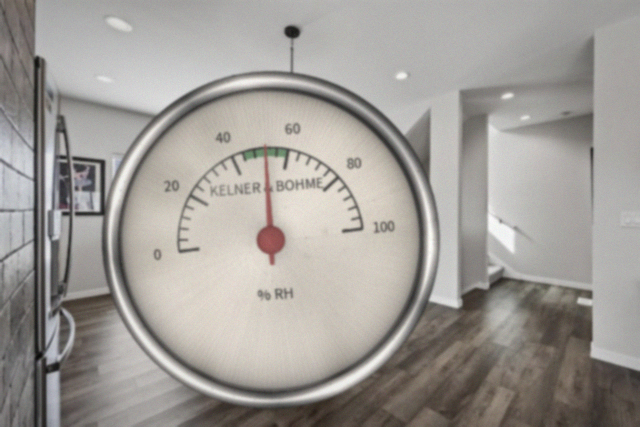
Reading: value=52 unit=%
